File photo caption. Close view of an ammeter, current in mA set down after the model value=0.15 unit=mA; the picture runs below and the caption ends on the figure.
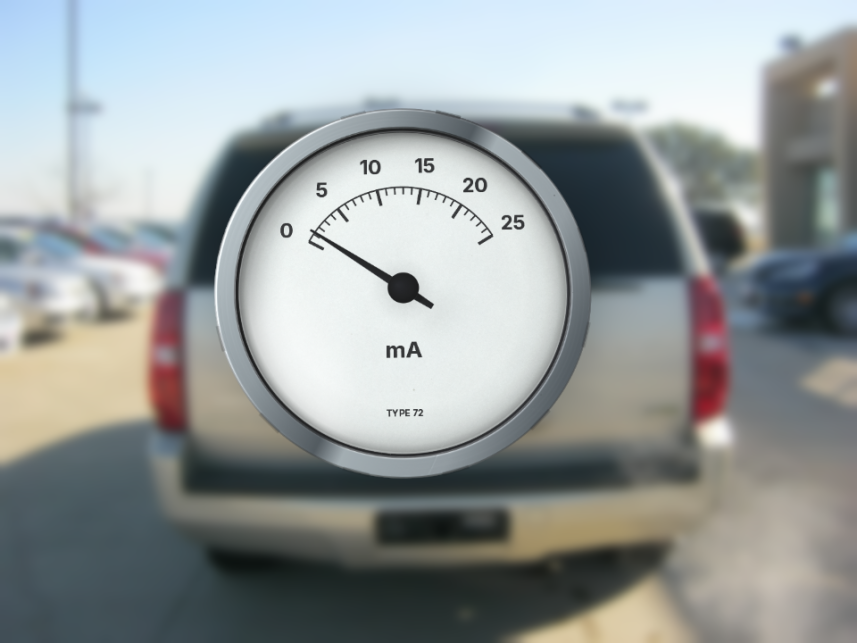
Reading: value=1 unit=mA
